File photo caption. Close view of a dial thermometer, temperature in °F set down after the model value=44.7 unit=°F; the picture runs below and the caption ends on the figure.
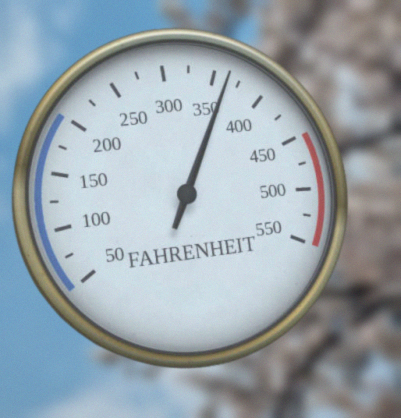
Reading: value=362.5 unit=°F
